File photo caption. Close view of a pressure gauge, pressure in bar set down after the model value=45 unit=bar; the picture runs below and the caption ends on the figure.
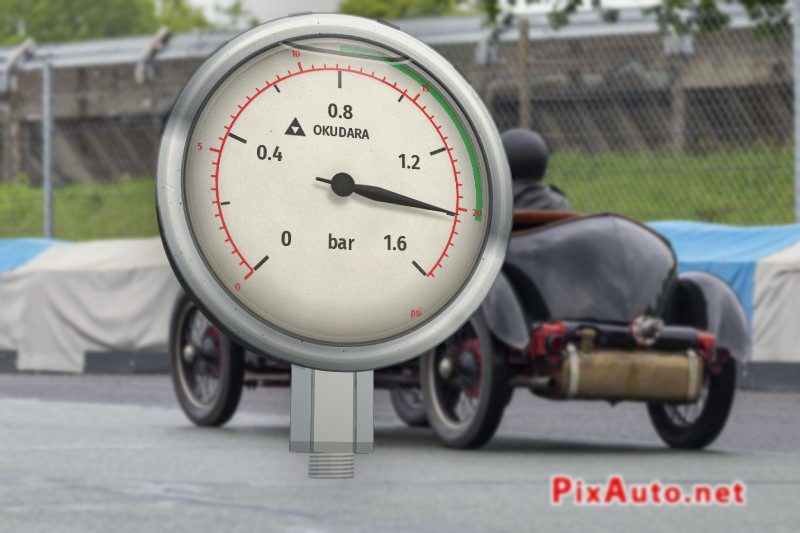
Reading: value=1.4 unit=bar
